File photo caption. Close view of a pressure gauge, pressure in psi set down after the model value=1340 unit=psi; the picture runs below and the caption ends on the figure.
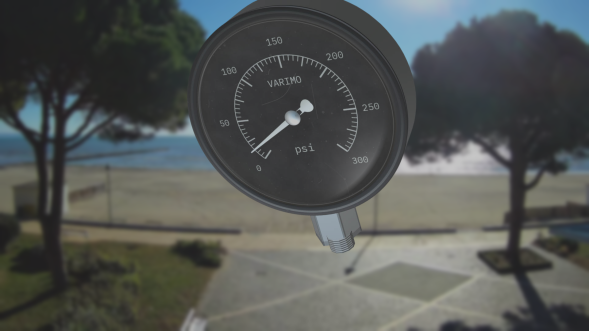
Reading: value=15 unit=psi
